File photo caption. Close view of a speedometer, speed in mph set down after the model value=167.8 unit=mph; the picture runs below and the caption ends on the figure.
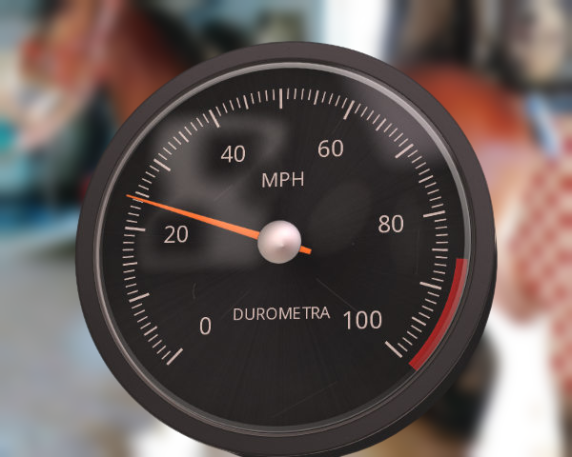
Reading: value=24 unit=mph
